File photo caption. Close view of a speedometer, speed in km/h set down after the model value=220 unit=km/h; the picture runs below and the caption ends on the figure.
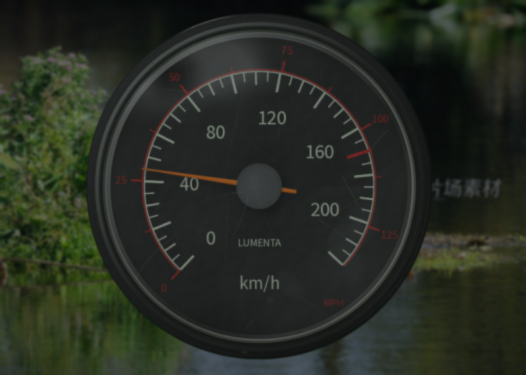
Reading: value=45 unit=km/h
